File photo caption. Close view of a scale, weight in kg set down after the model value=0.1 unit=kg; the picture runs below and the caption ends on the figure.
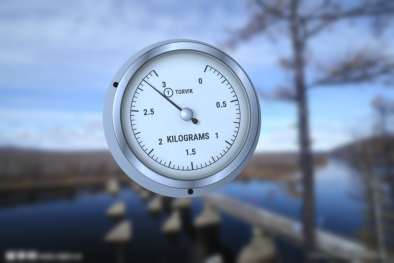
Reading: value=2.85 unit=kg
